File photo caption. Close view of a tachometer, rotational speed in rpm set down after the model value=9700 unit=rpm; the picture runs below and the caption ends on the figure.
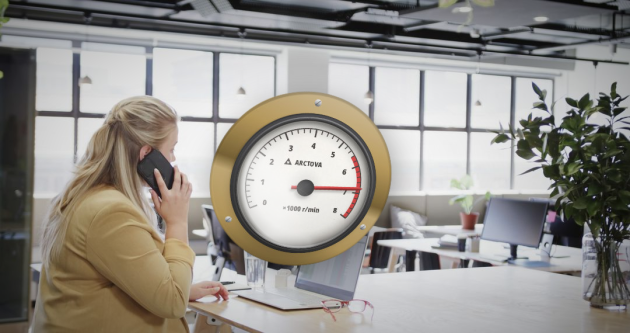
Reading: value=6800 unit=rpm
